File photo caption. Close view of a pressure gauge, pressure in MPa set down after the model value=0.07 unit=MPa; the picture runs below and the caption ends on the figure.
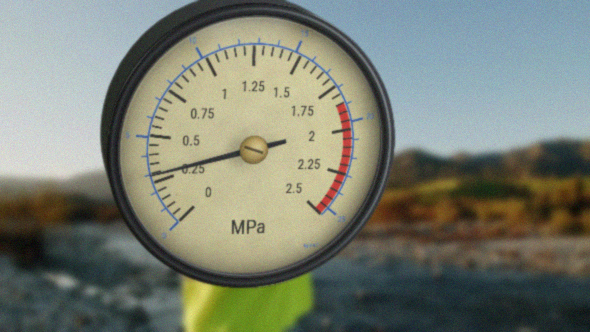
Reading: value=0.3 unit=MPa
